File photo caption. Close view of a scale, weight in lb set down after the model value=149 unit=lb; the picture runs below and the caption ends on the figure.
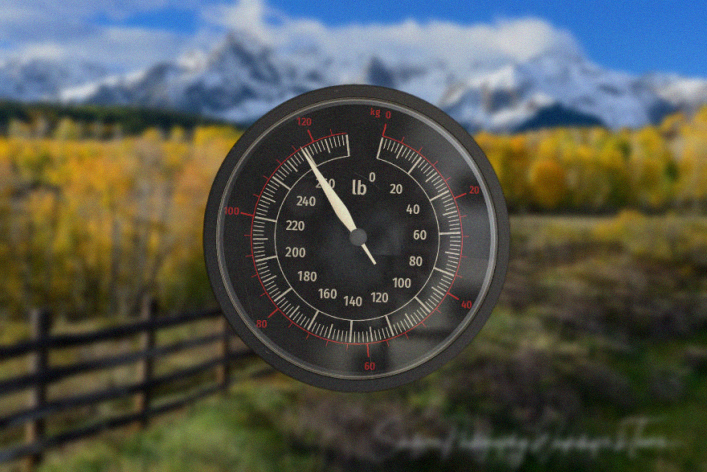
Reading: value=258 unit=lb
